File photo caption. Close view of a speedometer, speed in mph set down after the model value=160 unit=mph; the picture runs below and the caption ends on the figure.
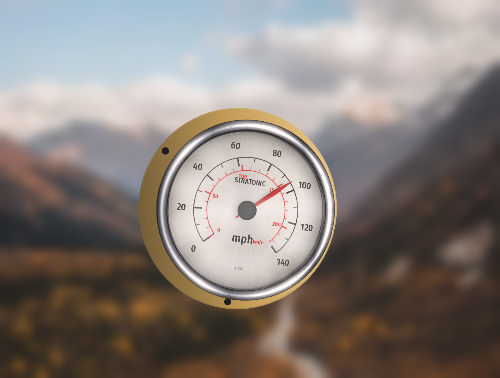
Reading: value=95 unit=mph
